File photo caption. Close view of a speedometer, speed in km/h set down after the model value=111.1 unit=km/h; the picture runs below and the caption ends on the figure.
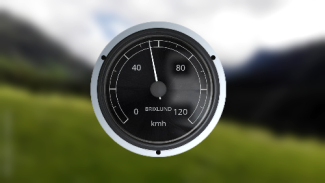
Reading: value=55 unit=km/h
